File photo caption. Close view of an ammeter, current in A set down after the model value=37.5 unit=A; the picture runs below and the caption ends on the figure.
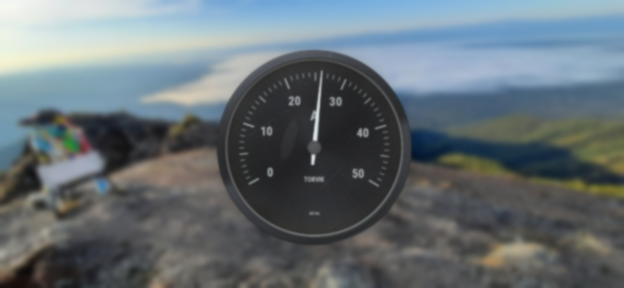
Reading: value=26 unit=A
